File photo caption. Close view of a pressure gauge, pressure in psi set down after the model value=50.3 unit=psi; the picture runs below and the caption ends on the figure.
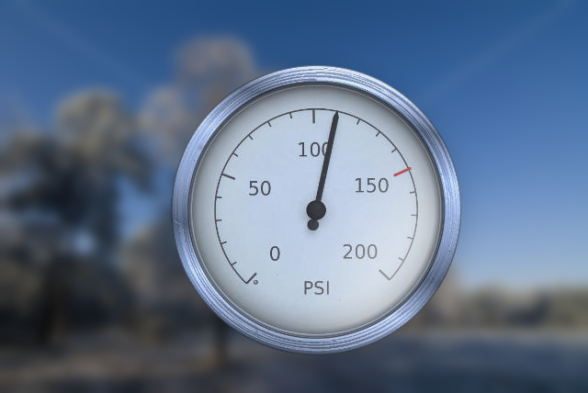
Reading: value=110 unit=psi
